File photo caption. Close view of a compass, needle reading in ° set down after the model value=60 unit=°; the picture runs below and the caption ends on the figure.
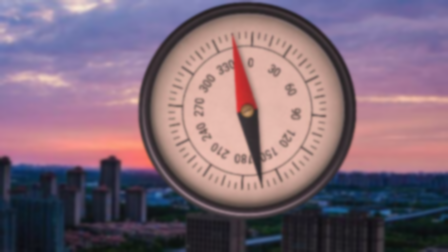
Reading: value=345 unit=°
